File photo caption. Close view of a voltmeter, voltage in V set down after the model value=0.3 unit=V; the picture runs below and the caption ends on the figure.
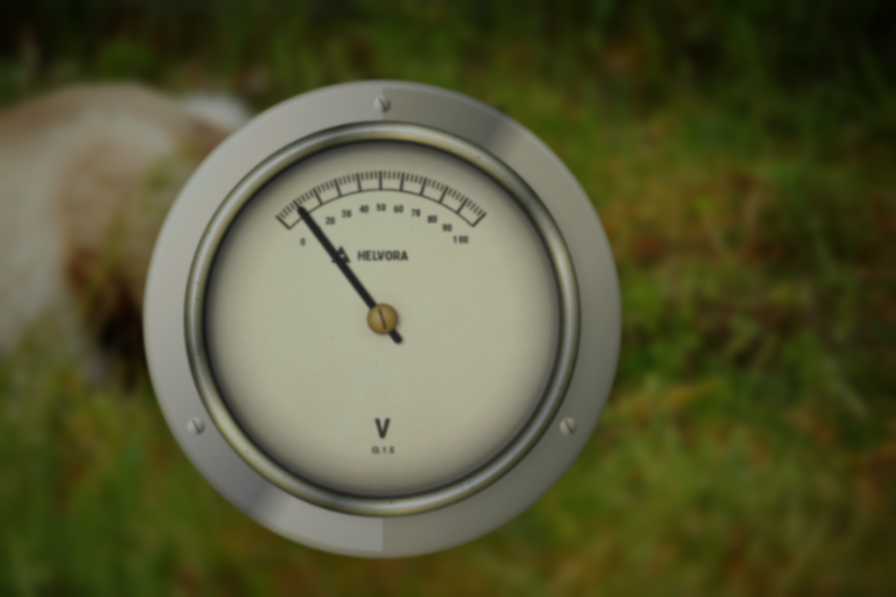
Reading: value=10 unit=V
